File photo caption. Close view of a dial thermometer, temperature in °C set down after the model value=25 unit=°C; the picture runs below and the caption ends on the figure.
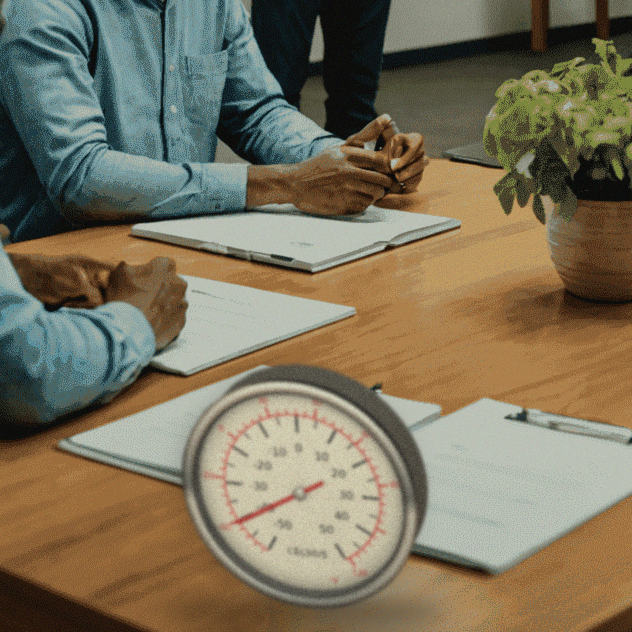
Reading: value=-40 unit=°C
